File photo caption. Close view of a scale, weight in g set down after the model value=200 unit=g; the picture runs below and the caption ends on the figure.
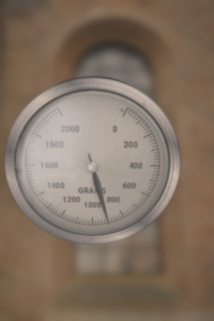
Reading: value=900 unit=g
